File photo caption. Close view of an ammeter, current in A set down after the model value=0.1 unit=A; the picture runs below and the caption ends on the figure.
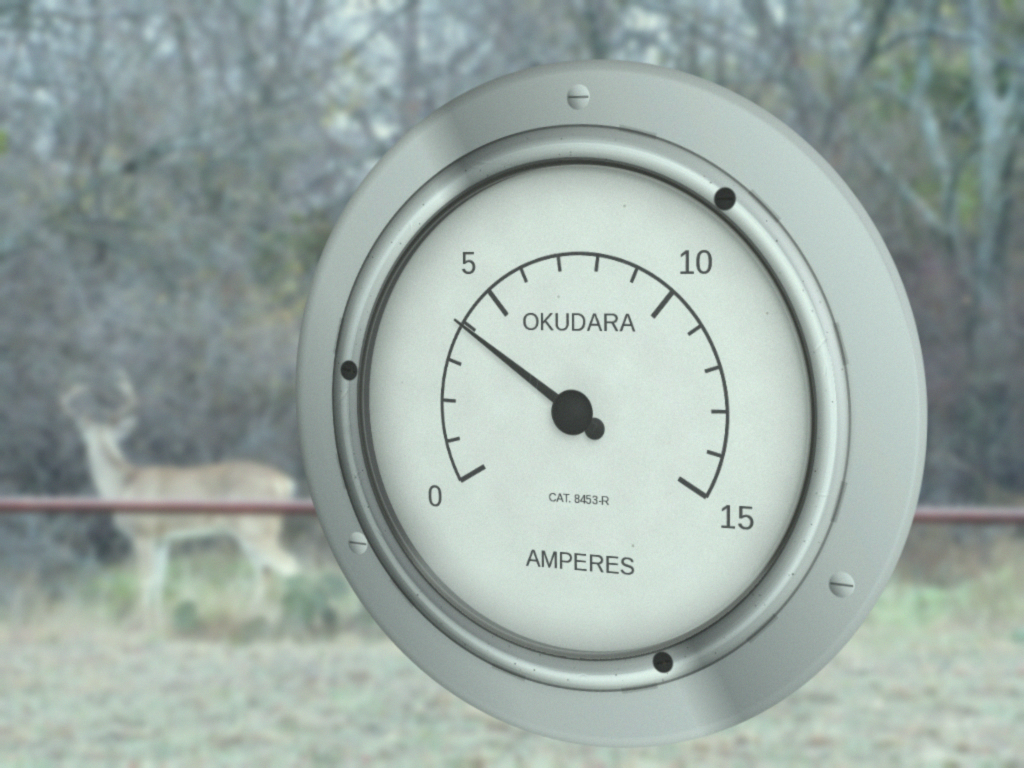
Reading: value=4 unit=A
